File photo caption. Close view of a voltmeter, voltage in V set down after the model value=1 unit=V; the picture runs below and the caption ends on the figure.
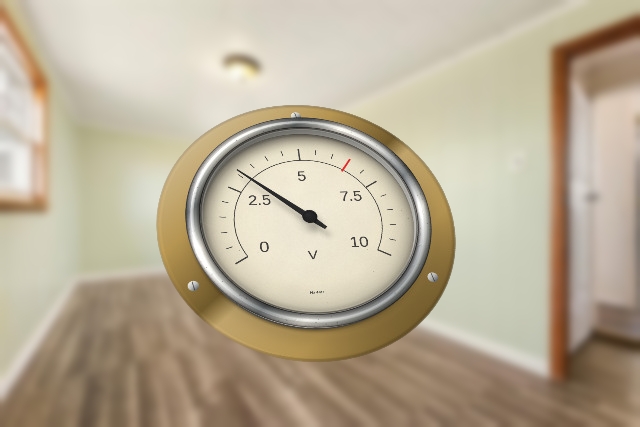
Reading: value=3 unit=V
